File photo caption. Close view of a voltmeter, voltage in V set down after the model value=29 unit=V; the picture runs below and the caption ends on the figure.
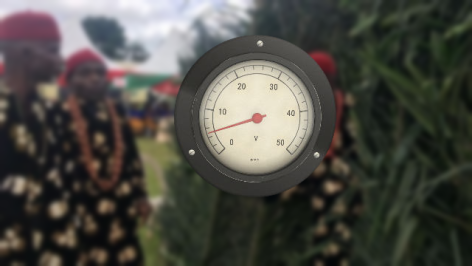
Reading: value=5 unit=V
